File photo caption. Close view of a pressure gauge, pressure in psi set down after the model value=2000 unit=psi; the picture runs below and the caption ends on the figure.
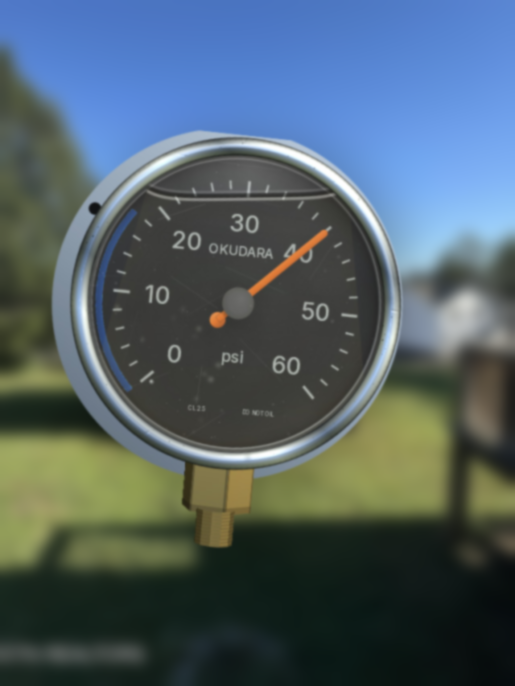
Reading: value=40 unit=psi
